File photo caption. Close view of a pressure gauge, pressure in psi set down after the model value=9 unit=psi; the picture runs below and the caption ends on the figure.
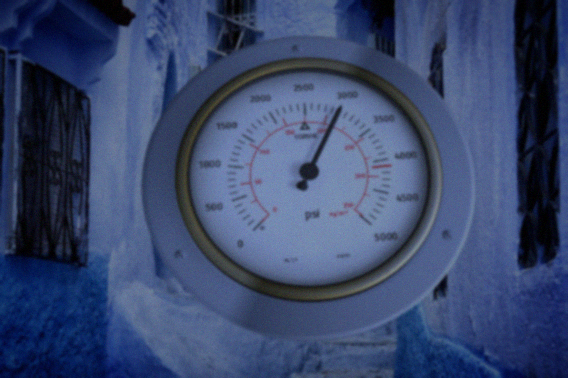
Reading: value=3000 unit=psi
